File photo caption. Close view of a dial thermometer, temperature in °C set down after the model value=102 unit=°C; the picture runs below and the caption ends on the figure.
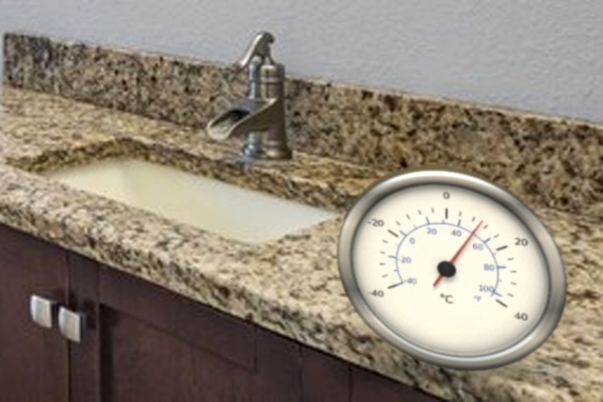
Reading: value=10 unit=°C
